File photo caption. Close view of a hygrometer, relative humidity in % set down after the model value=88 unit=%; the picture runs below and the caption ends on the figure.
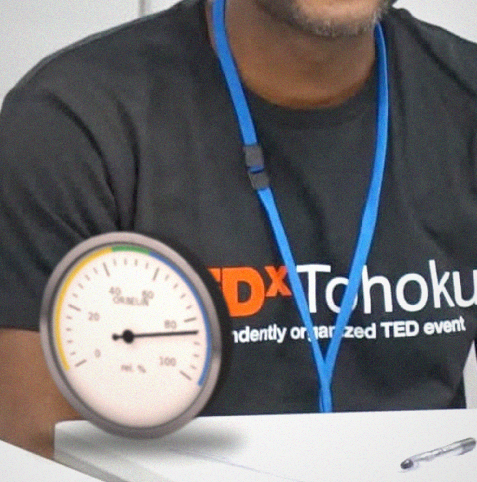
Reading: value=84 unit=%
